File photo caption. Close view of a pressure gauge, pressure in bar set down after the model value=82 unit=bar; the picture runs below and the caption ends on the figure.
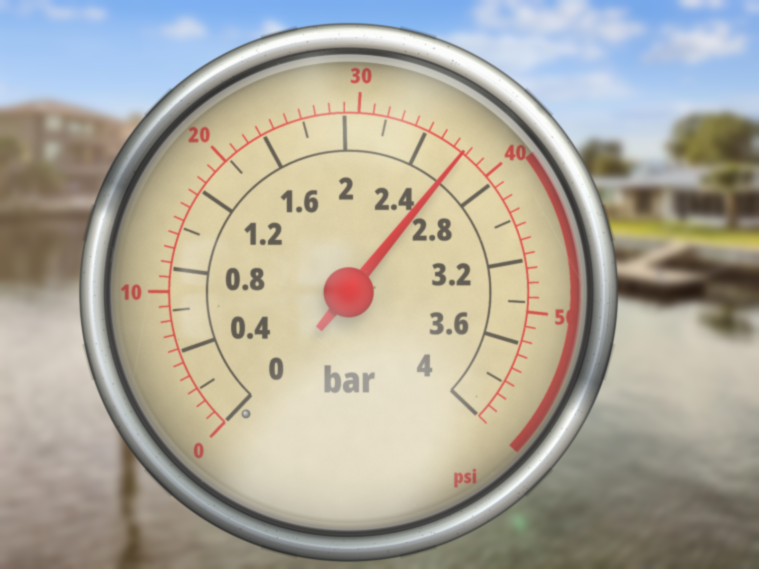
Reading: value=2.6 unit=bar
